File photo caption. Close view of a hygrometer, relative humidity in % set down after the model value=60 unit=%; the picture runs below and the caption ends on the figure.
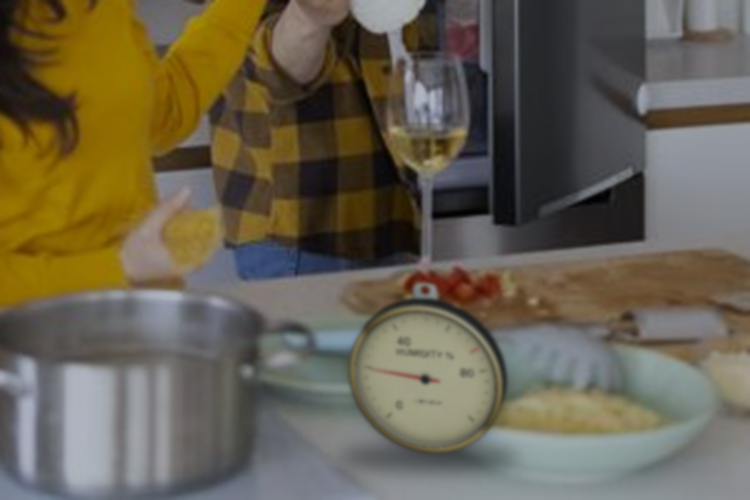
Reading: value=20 unit=%
